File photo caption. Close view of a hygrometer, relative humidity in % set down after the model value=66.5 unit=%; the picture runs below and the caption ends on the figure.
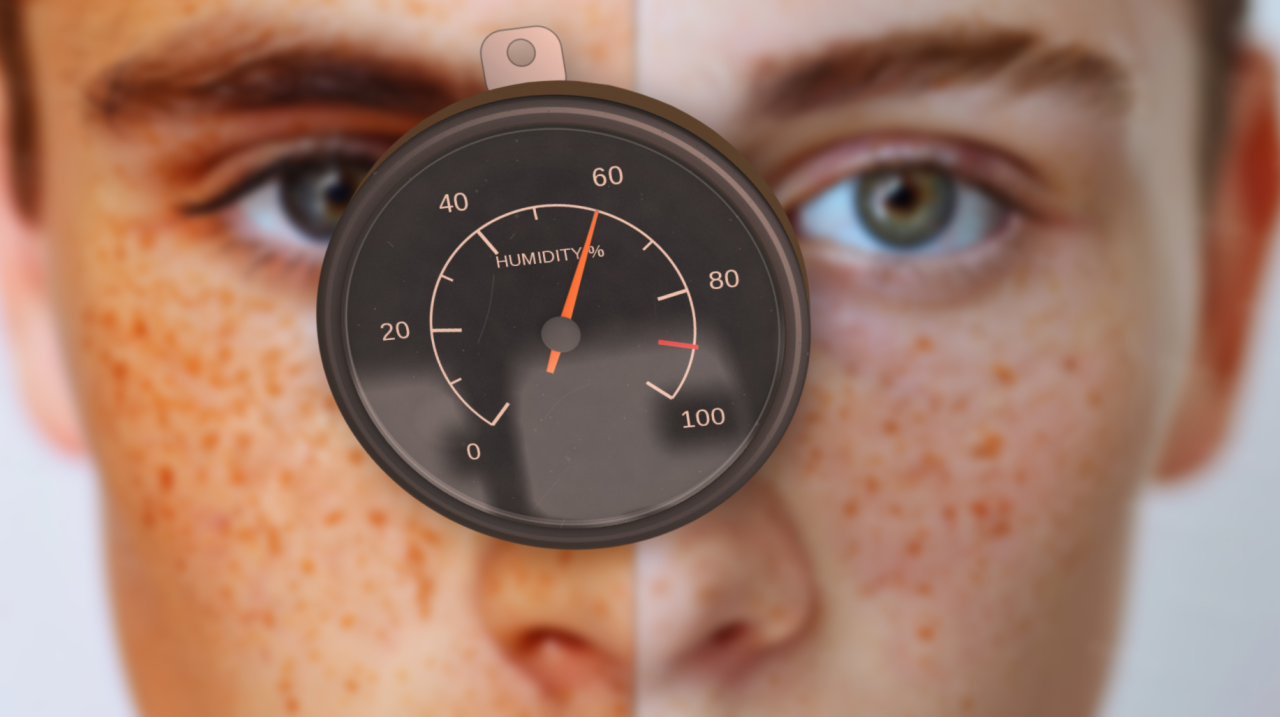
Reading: value=60 unit=%
